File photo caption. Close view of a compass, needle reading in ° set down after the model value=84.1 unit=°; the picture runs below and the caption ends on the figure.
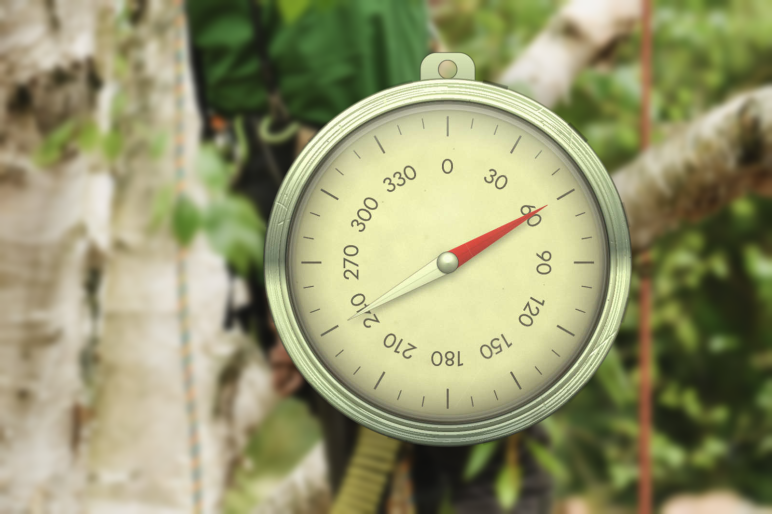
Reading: value=60 unit=°
